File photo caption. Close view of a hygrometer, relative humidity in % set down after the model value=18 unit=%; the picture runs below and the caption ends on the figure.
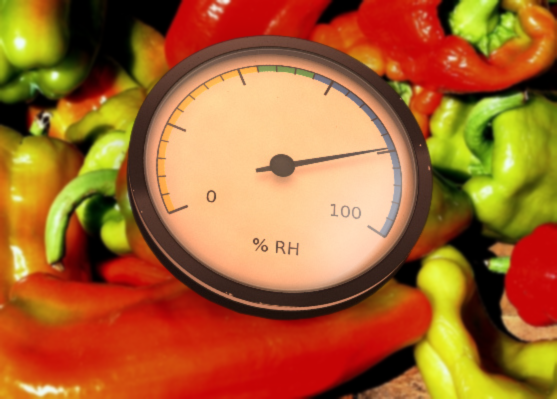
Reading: value=80 unit=%
